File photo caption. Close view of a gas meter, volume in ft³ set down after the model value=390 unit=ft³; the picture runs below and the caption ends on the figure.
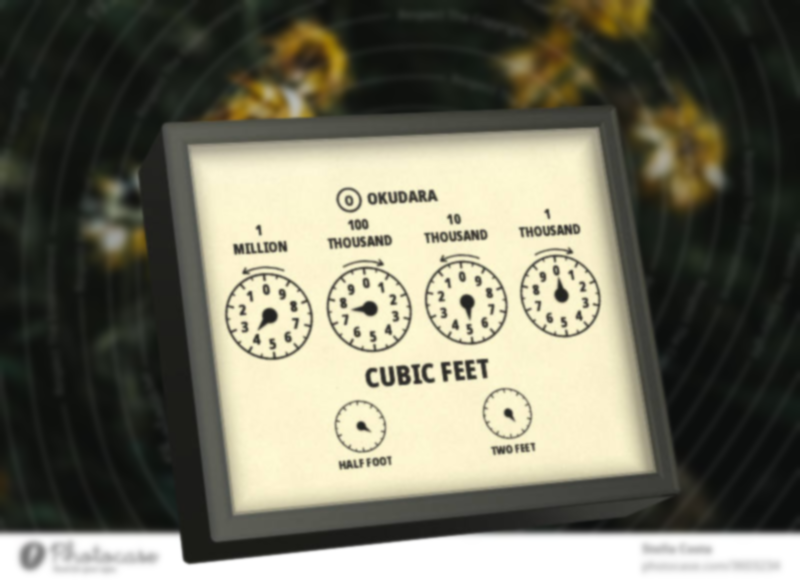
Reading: value=375000 unit=ft³
